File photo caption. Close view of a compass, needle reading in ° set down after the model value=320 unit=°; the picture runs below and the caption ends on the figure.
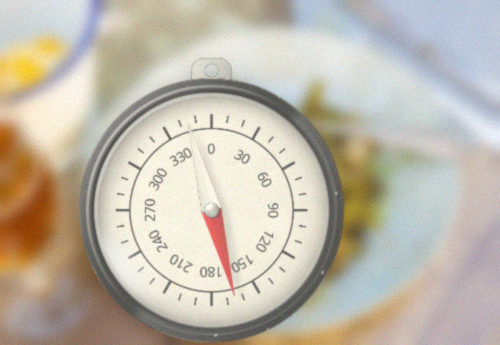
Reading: value=165 unit=°
